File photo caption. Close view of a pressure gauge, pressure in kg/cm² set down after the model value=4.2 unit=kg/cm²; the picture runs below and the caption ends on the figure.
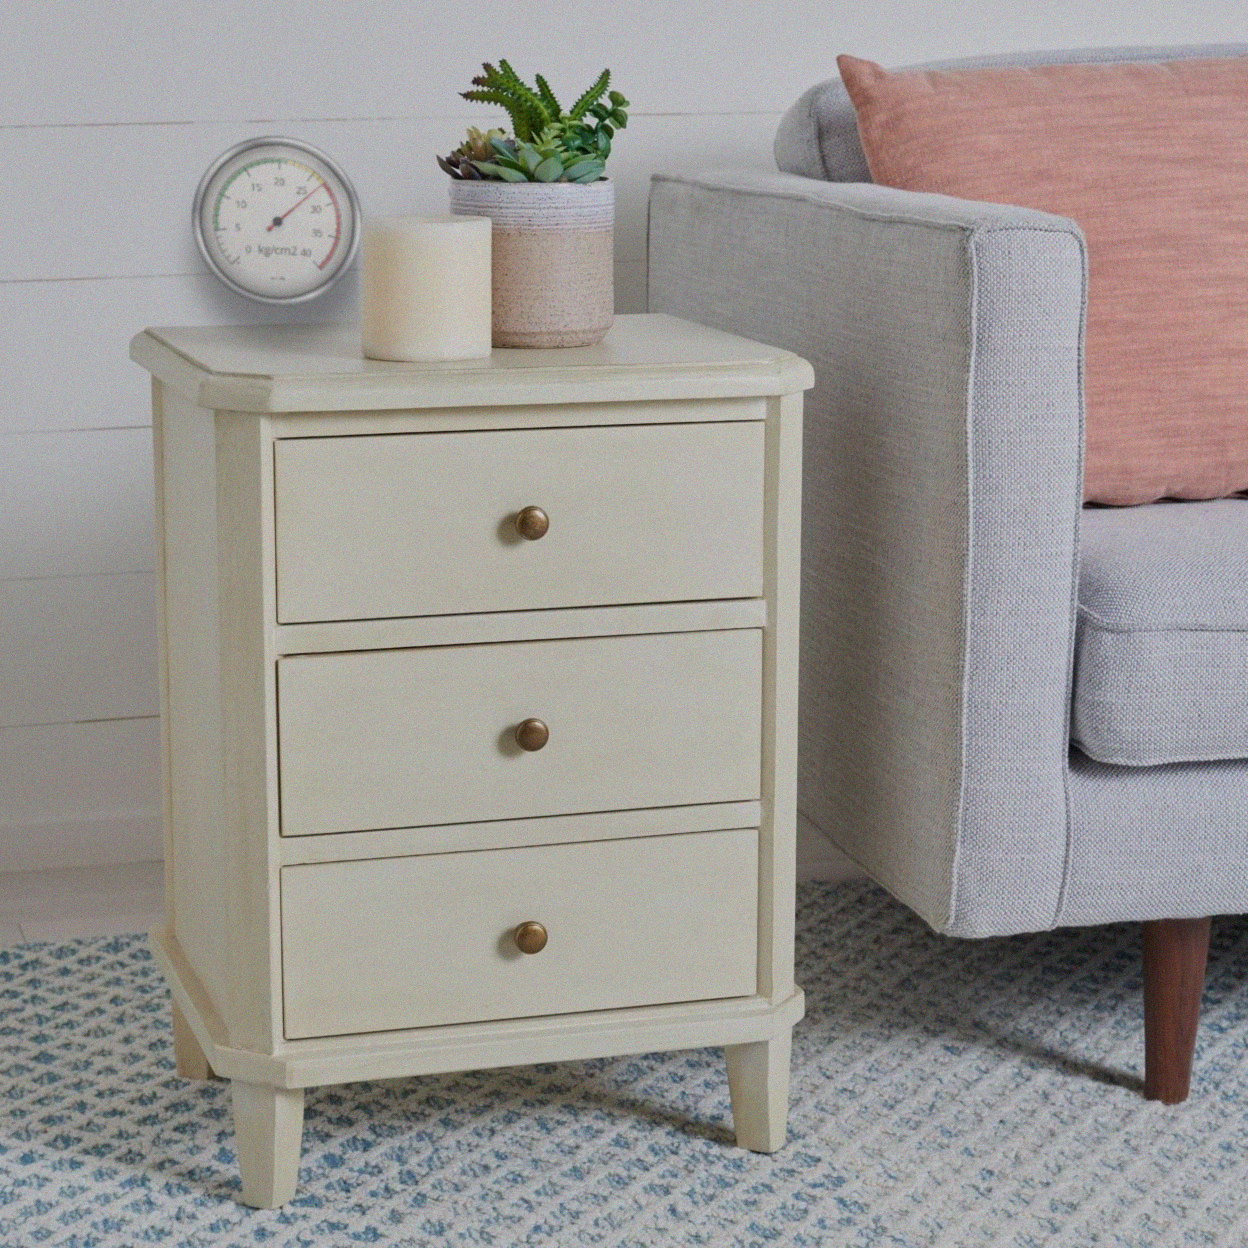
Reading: value=27 unit=kg/cm²
